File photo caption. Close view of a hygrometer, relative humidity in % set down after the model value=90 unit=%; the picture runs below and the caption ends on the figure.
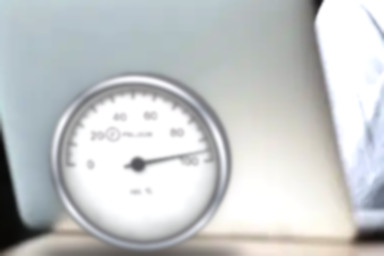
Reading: value=95 unit=%
